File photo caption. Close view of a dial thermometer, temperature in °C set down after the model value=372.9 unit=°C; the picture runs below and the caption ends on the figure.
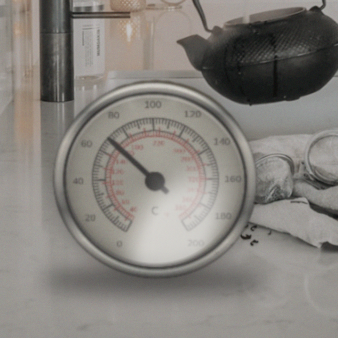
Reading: value=70 unit=°C
